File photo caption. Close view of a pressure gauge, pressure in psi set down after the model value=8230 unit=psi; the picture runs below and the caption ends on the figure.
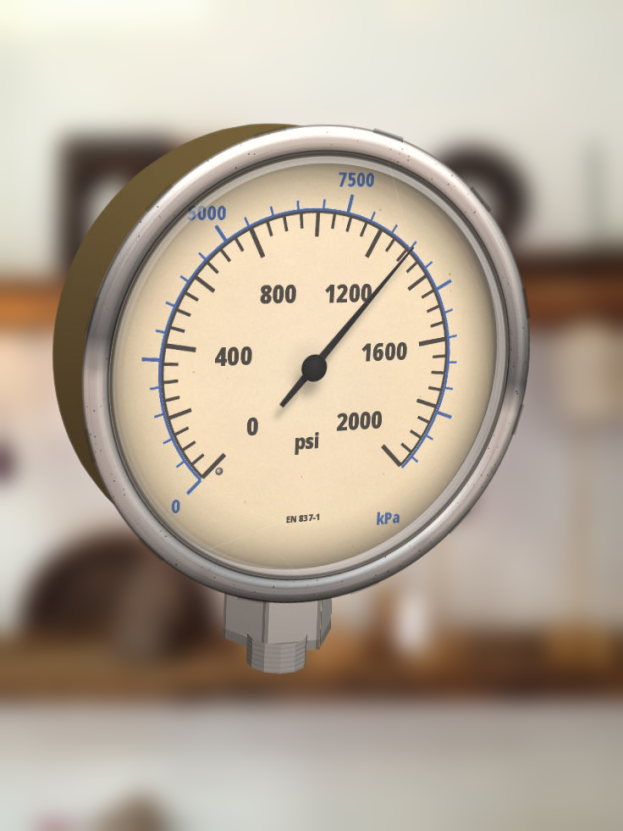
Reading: value=1300 unit=psi
